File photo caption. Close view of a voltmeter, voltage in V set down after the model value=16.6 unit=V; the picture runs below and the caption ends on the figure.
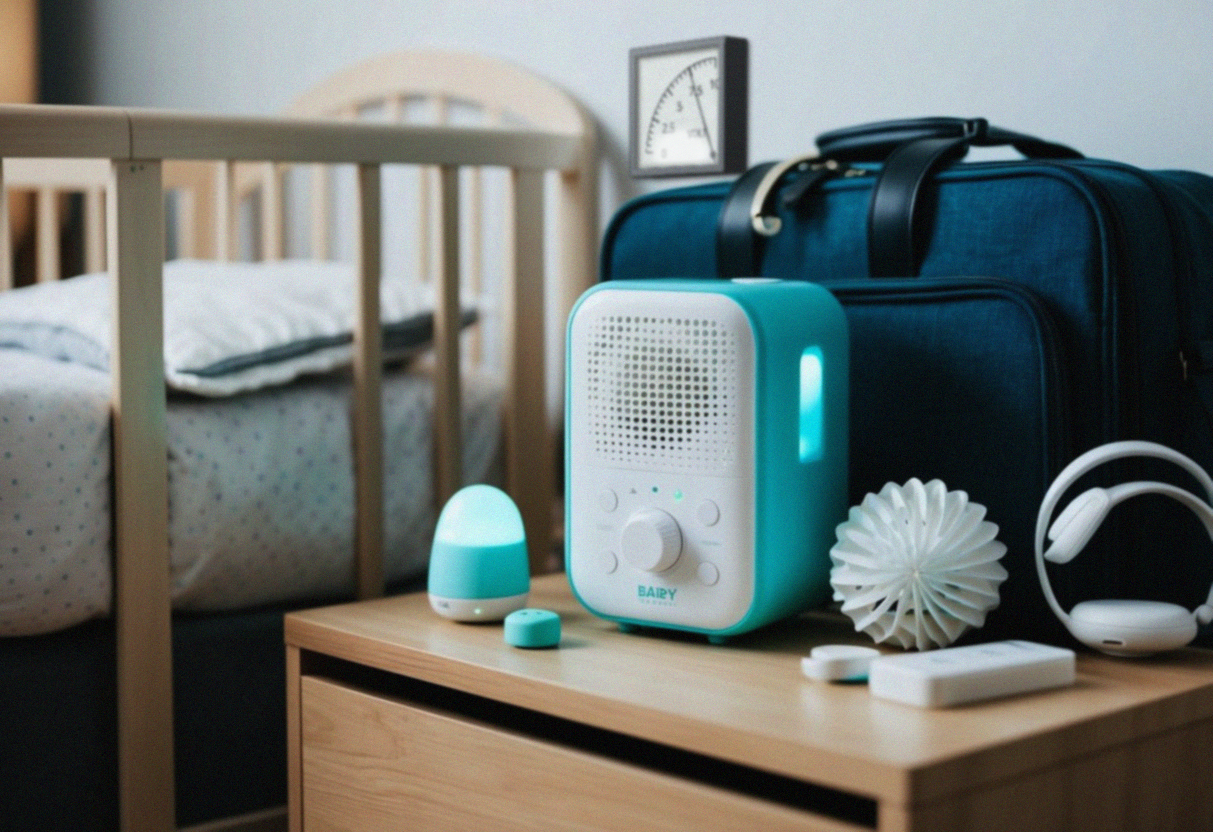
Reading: value=7.5 unit=V
